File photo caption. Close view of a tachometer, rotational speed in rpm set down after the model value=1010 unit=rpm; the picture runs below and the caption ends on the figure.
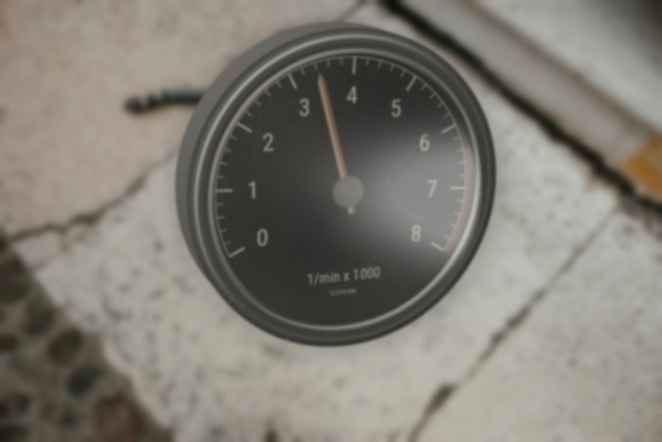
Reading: value=3400 unit=rpm
